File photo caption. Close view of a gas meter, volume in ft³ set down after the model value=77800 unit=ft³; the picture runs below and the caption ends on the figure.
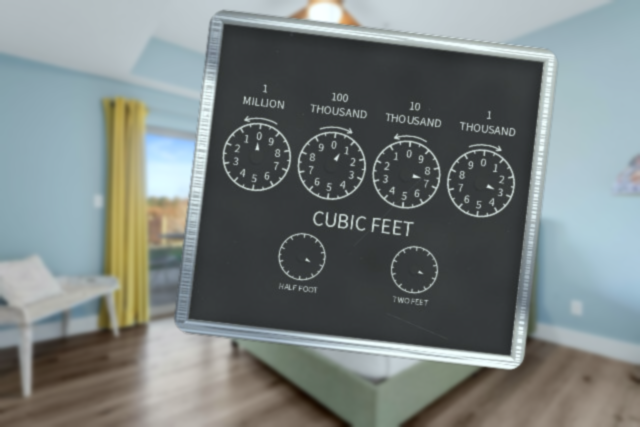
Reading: value=7300 unit=ft³
